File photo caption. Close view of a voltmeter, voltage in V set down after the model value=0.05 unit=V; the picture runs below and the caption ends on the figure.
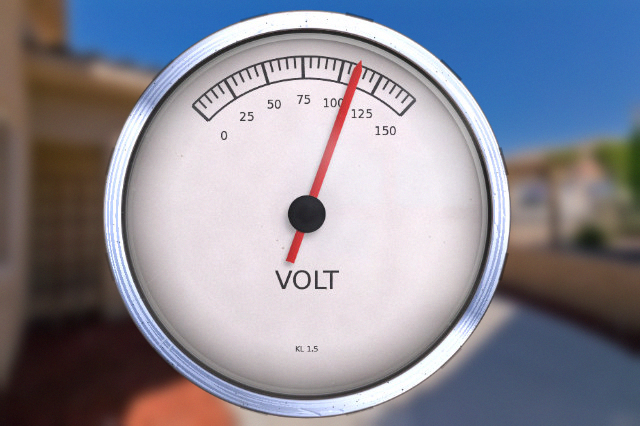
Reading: value=110 unit=V
